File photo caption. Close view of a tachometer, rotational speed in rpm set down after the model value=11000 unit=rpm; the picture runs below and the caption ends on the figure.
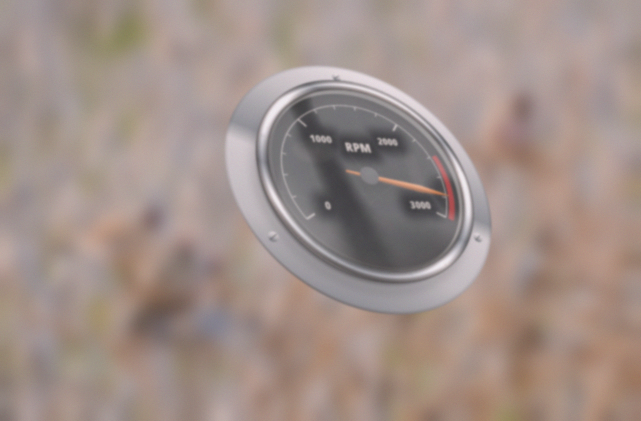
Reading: value=2800 unit=rpm
